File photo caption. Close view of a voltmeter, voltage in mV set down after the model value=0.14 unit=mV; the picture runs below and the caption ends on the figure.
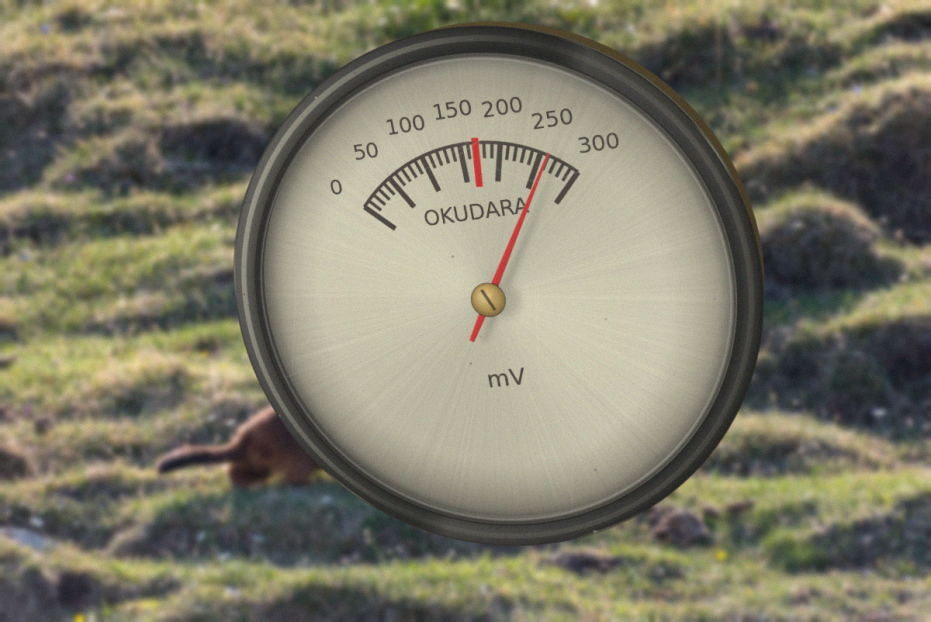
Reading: value=260 unit=mV
